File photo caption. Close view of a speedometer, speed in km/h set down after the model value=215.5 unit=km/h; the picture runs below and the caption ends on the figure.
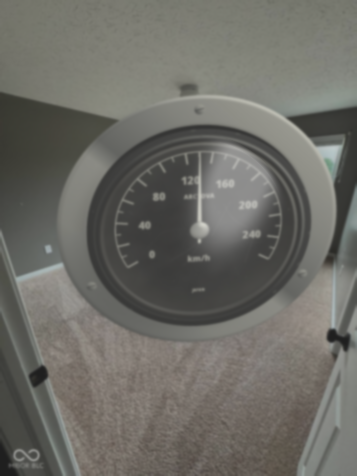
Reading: value=130 unit=km/h
